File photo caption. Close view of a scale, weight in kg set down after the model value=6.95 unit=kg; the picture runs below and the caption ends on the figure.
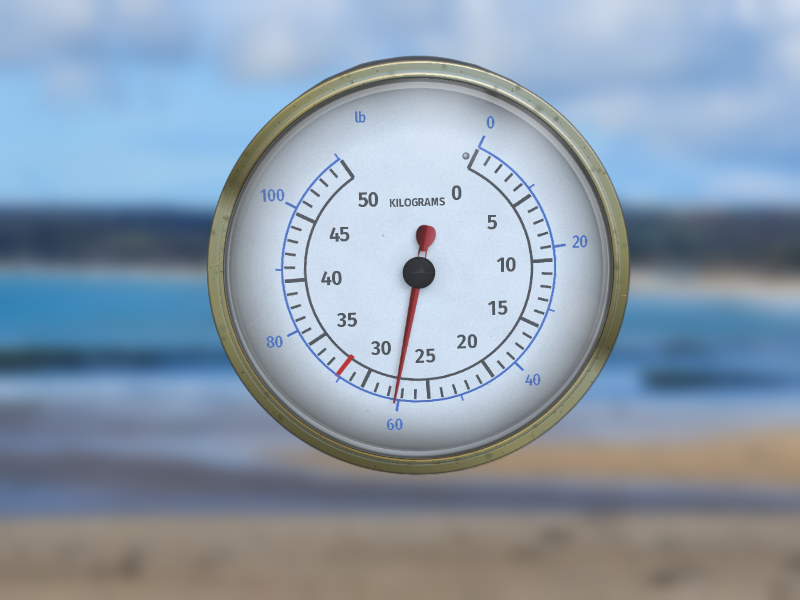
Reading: value=27.5 unit=kg
